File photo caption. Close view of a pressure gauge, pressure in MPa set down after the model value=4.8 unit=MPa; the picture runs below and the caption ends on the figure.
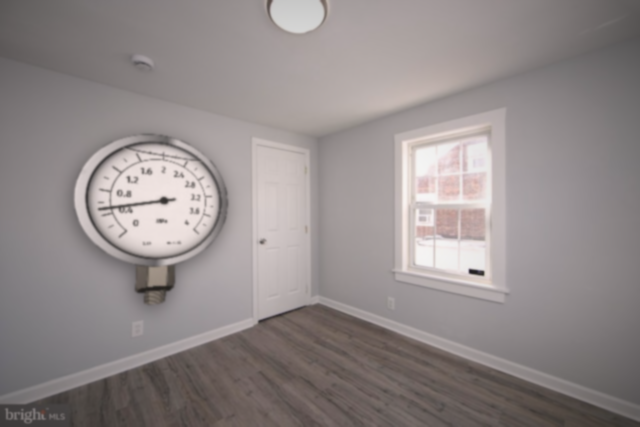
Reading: value=0.5 unit=MPa
